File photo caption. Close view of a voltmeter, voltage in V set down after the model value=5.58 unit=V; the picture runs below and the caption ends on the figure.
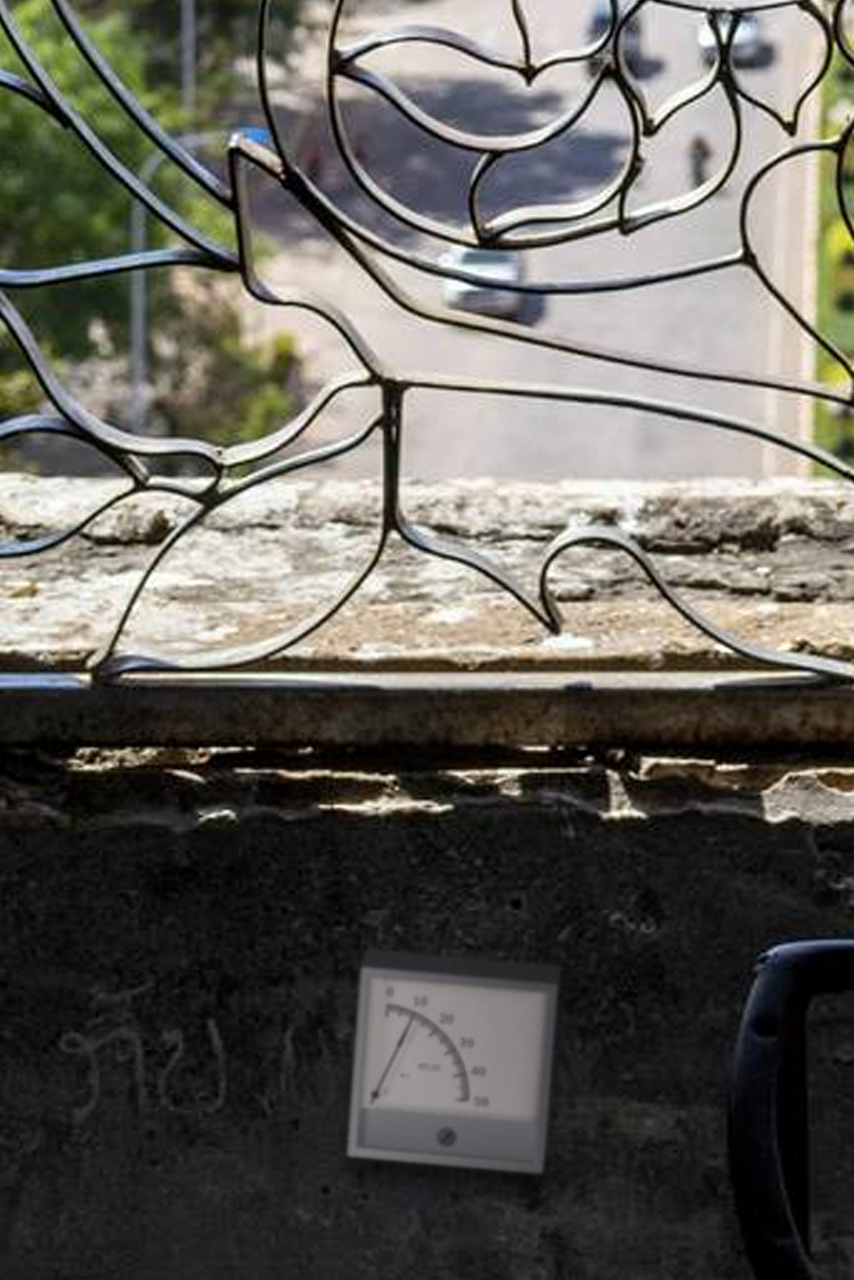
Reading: value=10 unit=V
